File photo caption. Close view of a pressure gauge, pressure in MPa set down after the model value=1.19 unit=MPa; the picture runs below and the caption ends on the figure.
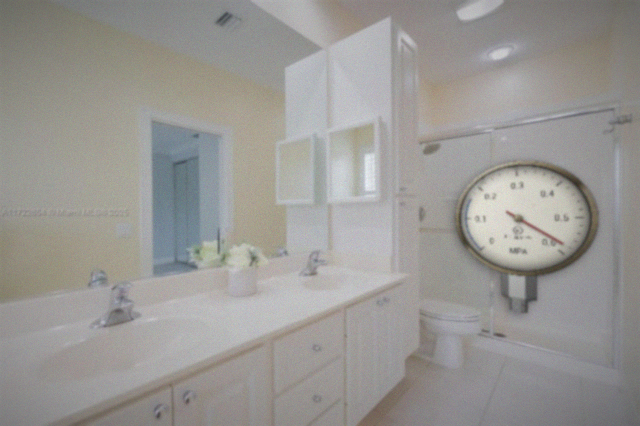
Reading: value=0.58 unit=MPa
